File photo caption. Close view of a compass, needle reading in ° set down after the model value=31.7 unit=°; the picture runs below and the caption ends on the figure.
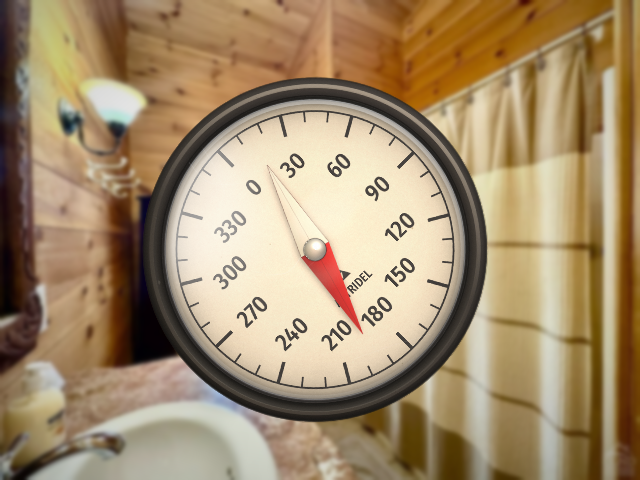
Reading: value=195 unit=°
